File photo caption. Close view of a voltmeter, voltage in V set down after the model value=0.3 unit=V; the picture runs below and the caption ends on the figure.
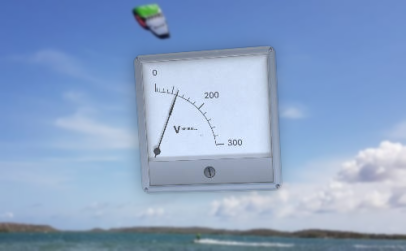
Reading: value=120 unit=V
